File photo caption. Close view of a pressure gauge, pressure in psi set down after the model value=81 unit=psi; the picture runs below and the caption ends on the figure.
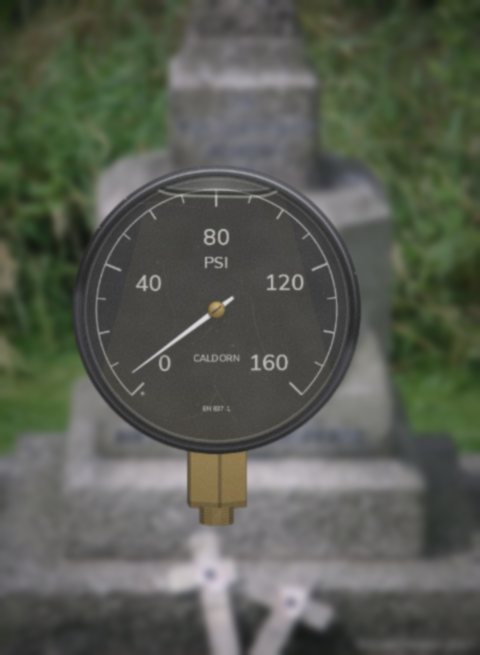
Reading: value=5 unit=psi
